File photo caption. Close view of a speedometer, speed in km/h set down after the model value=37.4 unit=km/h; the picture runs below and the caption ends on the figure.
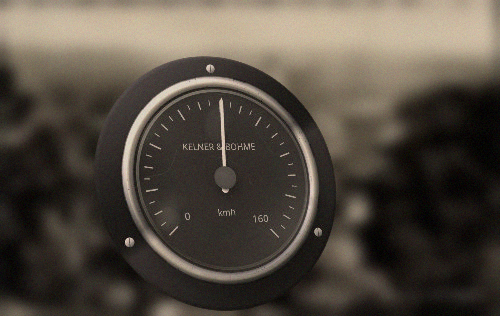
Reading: value=80 unit=km/h
